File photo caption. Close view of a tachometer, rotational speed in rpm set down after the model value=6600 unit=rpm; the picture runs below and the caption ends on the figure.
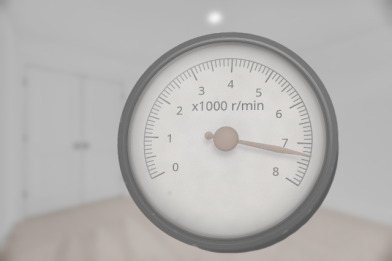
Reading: value=7300 unit=rpm
